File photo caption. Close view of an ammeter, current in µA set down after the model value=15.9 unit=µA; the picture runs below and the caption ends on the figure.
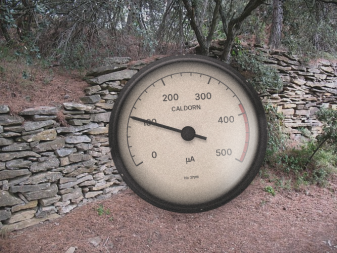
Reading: value=100 unit=µA
